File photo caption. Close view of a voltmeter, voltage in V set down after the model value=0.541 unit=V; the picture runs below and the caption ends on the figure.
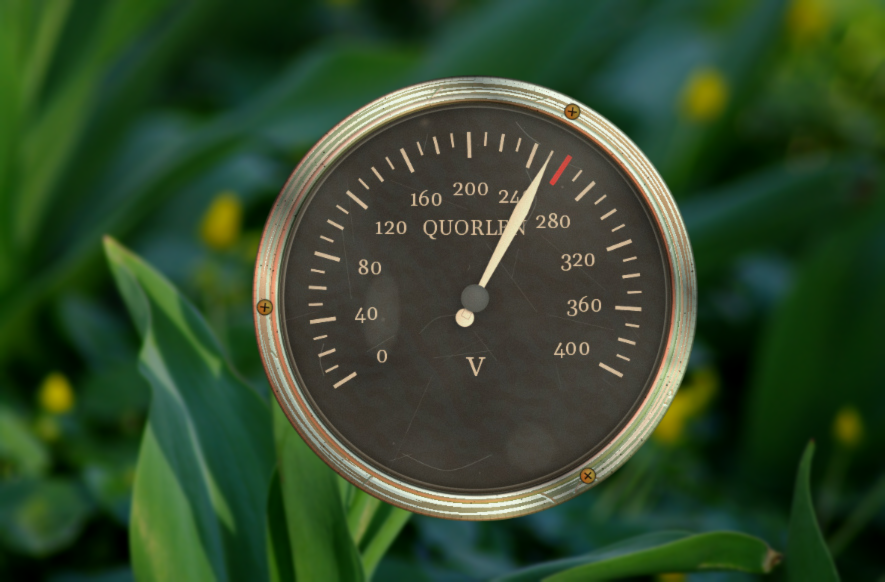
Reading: value=250 unit=V
